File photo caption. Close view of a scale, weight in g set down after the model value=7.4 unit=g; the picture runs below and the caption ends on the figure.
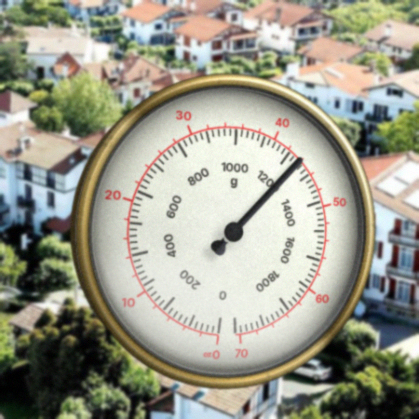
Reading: value=1240 unit=g
